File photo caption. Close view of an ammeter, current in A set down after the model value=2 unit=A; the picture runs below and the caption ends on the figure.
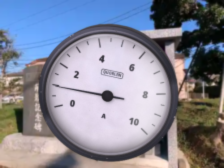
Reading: value=1 unit=A
